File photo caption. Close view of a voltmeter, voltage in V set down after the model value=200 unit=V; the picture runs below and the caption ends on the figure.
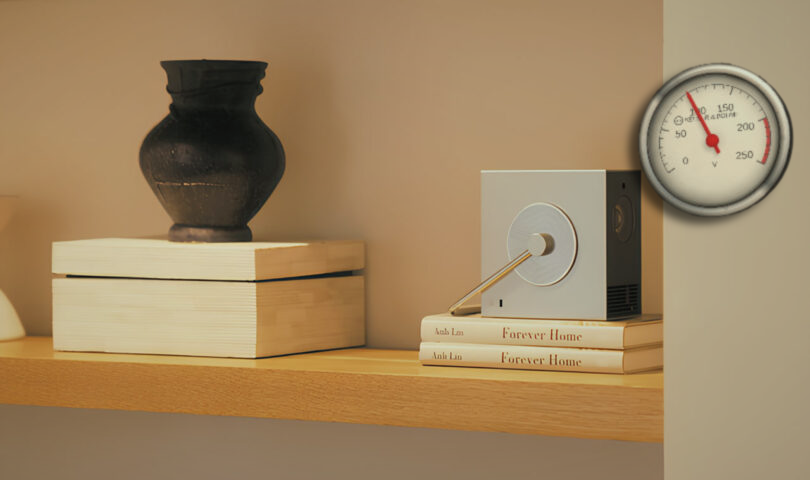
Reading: value=100 unit=V
